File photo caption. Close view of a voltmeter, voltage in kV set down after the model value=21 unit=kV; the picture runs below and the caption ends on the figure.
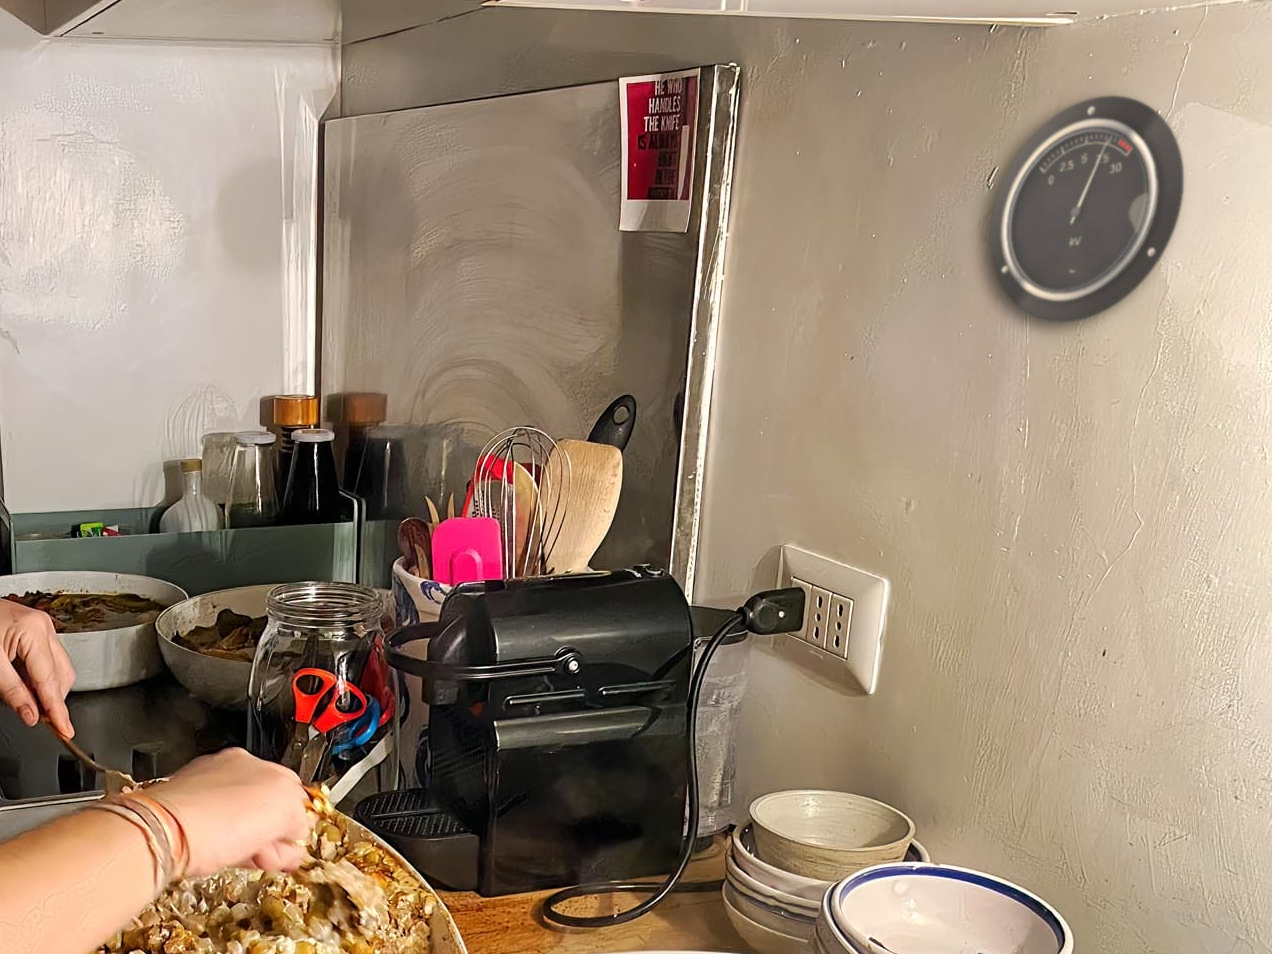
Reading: value=7.5 unit=kV
